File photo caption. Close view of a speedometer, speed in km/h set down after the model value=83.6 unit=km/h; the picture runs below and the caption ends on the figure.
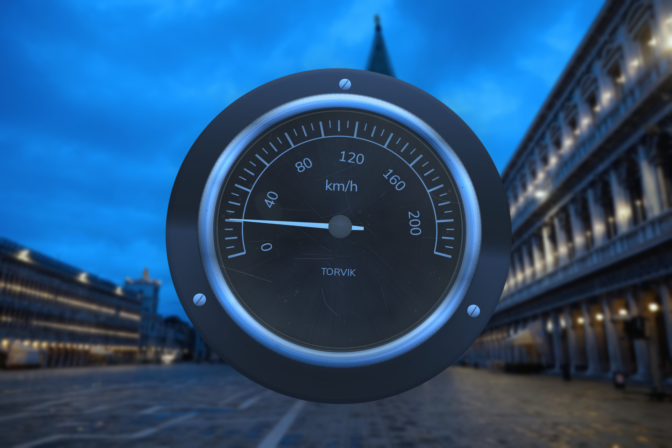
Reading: value=20 unit=km/h
